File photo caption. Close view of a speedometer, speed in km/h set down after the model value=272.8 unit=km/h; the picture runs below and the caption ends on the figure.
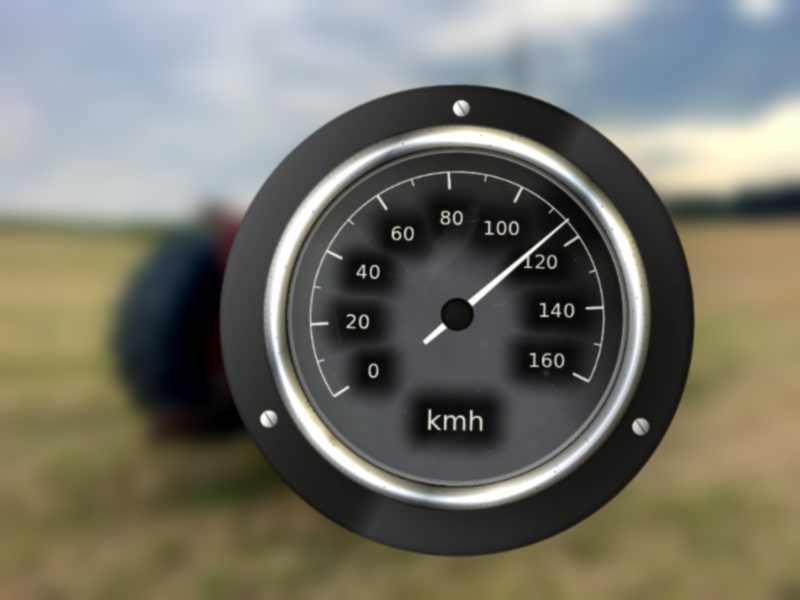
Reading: value=115 unit=km/h
